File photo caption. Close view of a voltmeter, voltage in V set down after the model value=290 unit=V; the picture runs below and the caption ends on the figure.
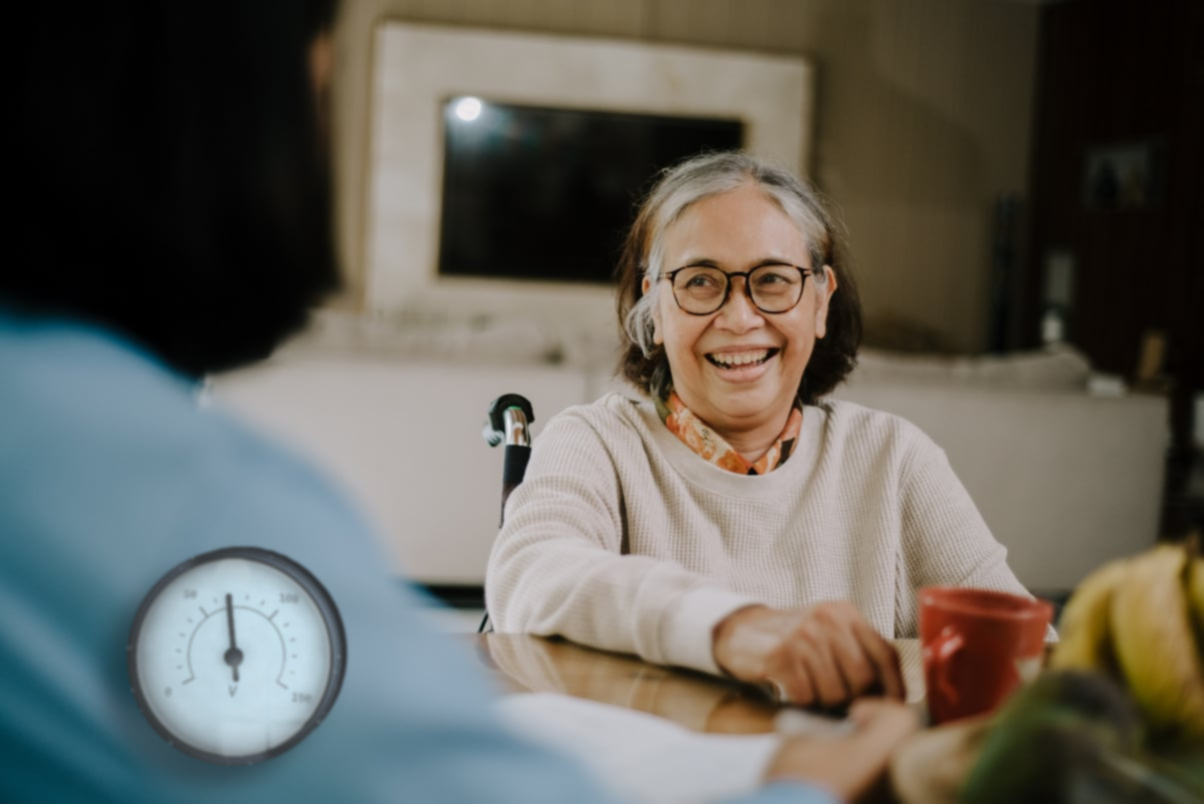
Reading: value=70 unit=V
